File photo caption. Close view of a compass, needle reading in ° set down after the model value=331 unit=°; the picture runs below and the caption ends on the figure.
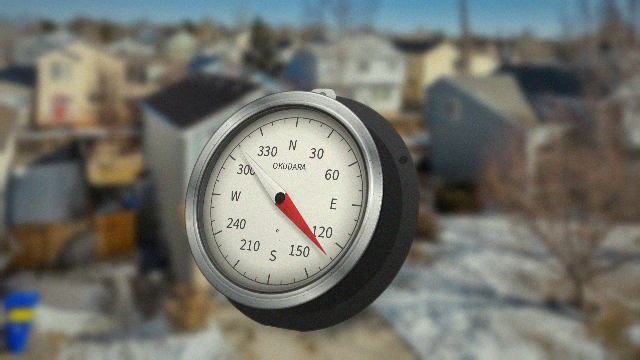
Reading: value=130 unit=°
